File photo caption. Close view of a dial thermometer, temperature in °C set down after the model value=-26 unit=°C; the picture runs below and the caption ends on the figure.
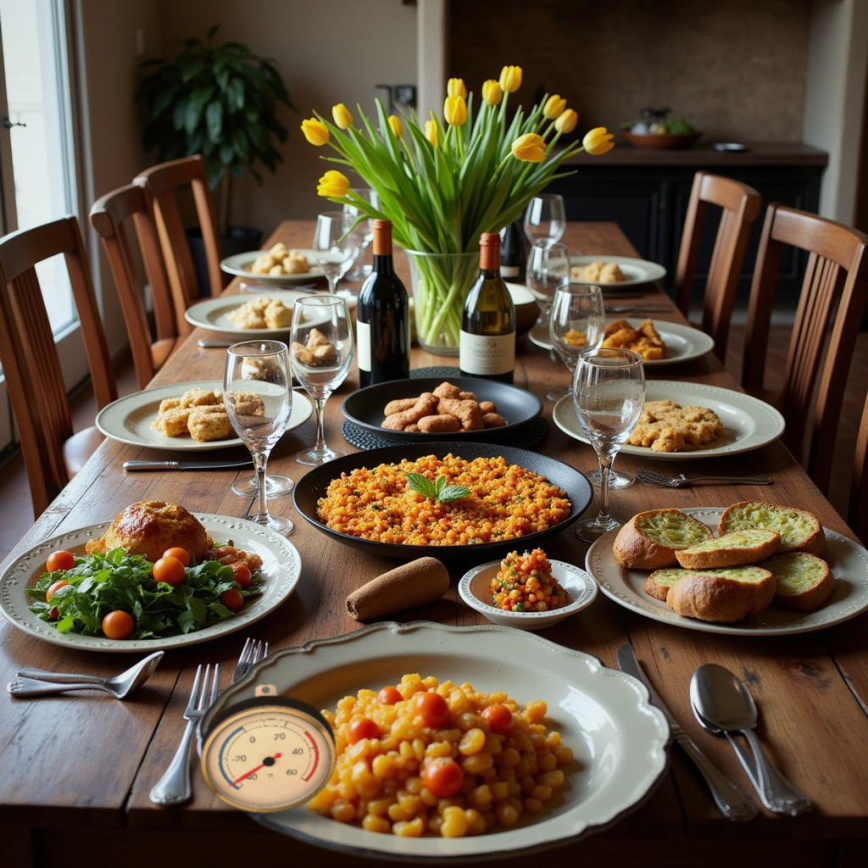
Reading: value=-35 unit=°C
